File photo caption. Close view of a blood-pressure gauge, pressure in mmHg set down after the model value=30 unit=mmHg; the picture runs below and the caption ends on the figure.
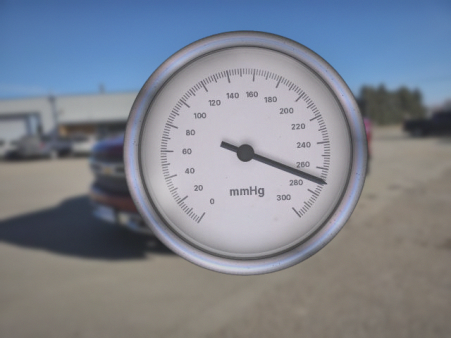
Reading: value=270 unit=mmHg
